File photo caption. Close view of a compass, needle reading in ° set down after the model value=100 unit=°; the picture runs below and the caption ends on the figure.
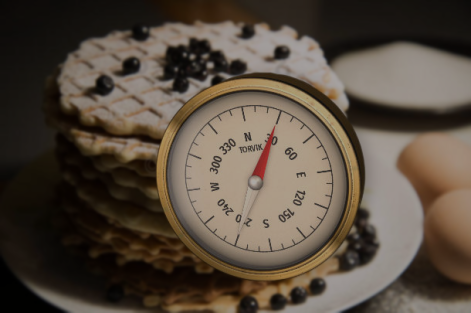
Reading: value=30 unit=°
